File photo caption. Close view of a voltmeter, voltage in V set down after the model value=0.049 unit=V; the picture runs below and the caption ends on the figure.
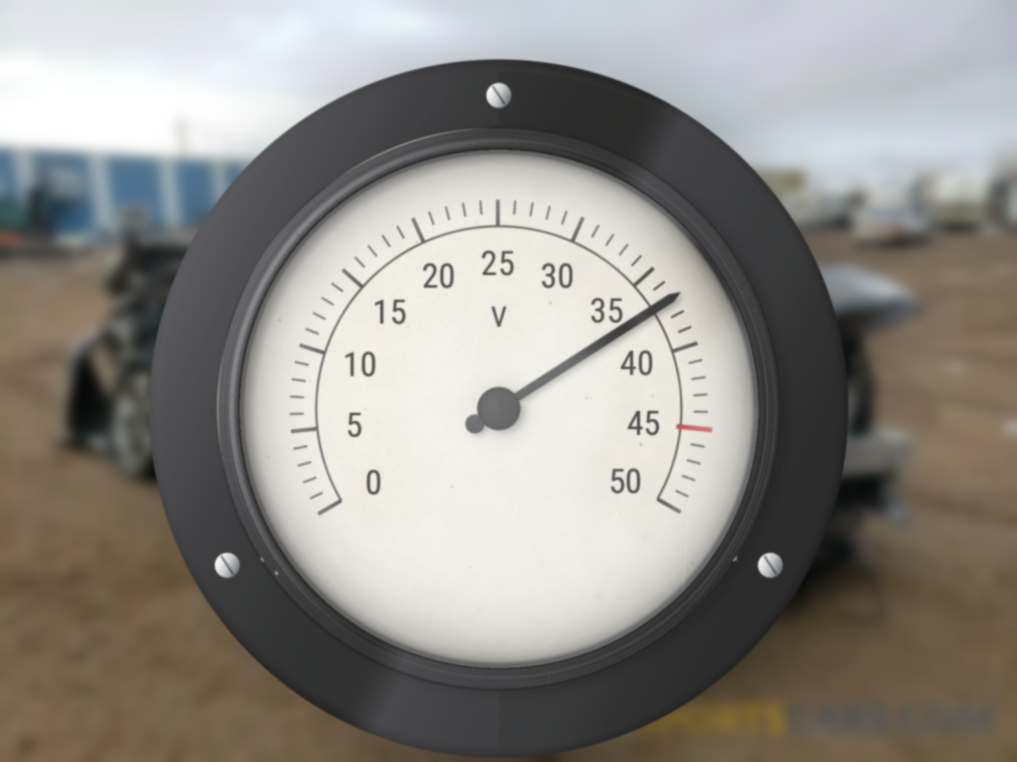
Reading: value=37 unit=V
